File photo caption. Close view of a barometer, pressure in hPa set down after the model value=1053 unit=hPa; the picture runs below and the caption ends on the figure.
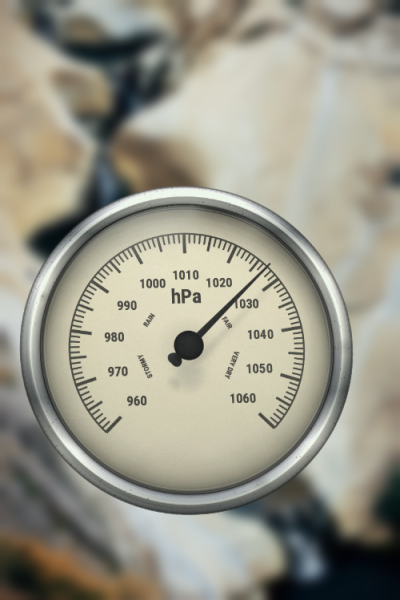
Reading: value=1027 unit=hPa
